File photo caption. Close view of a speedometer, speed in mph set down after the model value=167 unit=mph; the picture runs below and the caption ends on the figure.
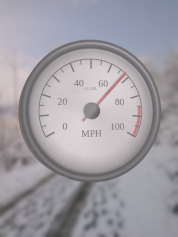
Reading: value=67.5 unit=mph
